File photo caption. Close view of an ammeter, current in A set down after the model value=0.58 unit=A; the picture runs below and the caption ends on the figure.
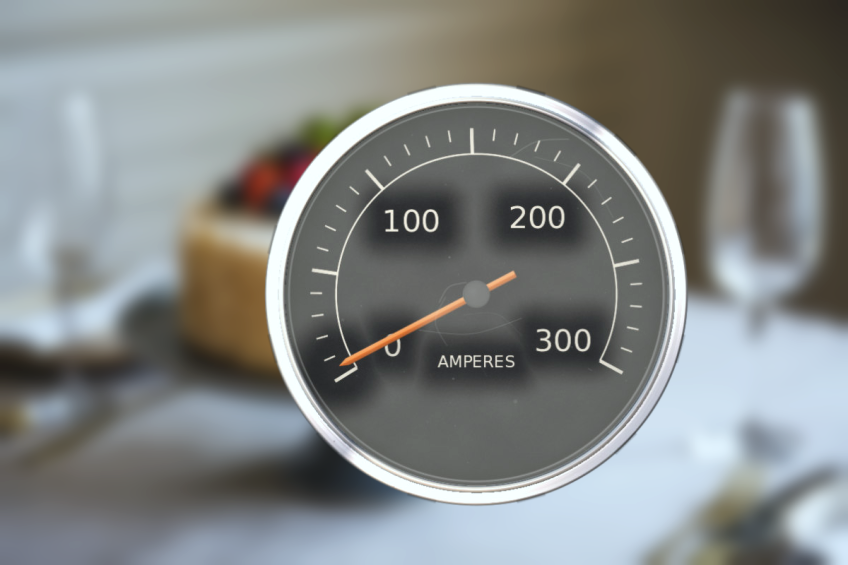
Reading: value=5 unit=A
